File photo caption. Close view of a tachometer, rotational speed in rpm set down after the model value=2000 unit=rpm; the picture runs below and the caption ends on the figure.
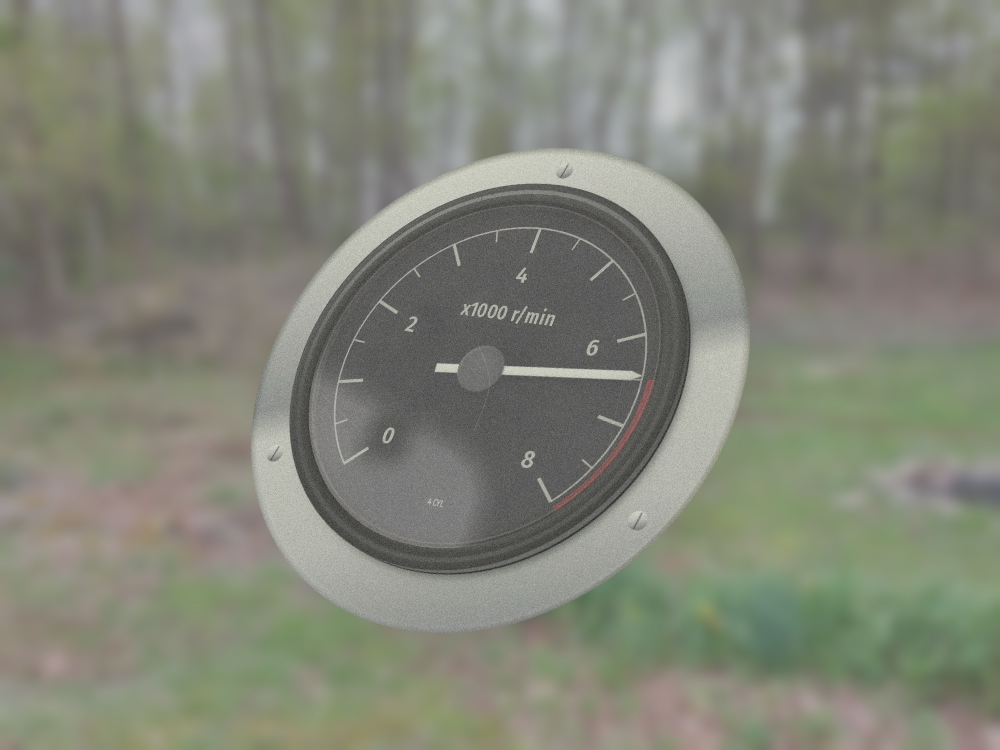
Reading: value=6500 unit=rpm
